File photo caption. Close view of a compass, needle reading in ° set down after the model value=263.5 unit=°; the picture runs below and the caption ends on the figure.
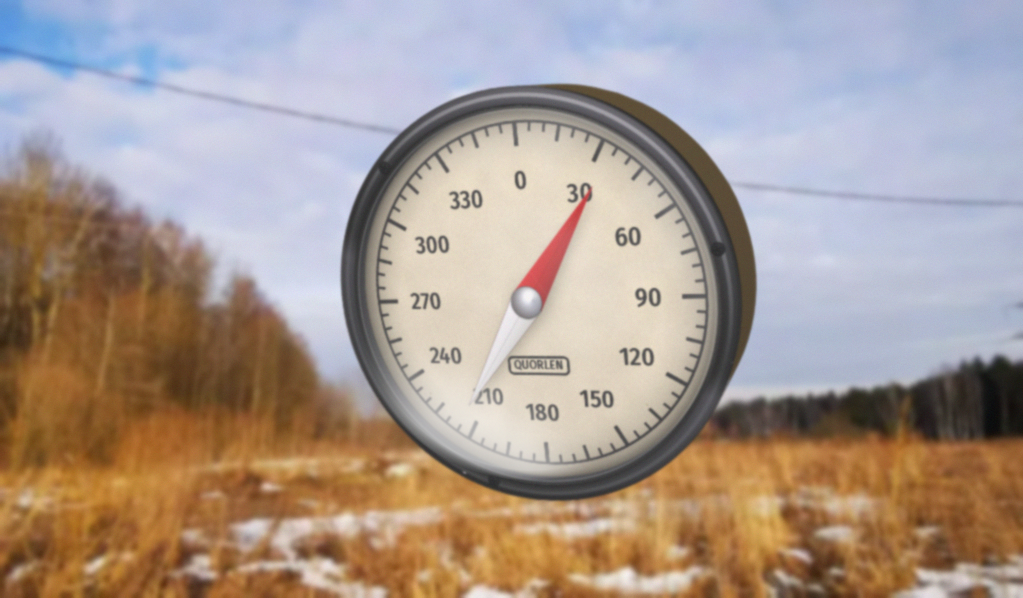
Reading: value=35 unit=°
